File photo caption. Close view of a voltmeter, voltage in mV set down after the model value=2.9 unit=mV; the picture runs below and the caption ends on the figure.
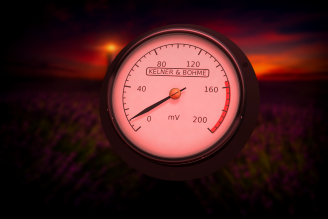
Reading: value=10 unit=mV
